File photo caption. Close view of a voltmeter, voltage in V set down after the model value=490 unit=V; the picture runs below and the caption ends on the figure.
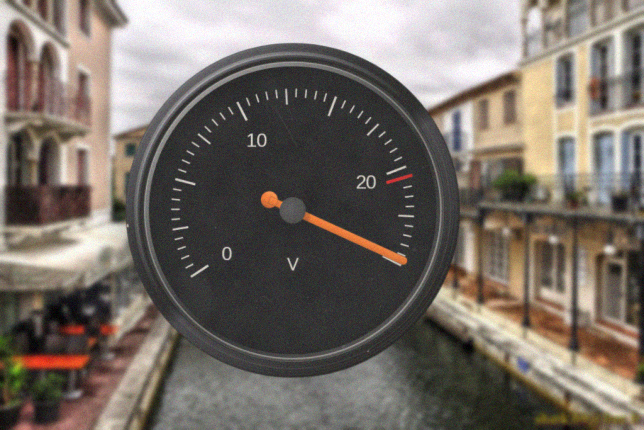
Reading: value=24.75 unit=V
